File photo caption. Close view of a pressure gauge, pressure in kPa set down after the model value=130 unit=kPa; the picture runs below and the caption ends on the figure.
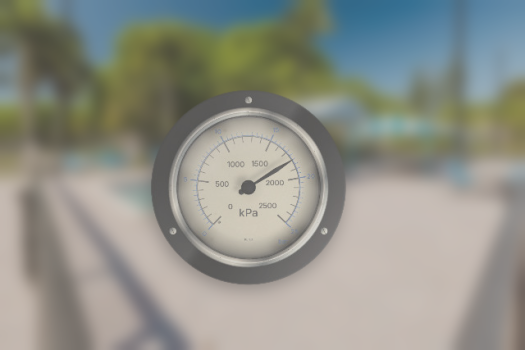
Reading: value=1800 unit=kPa
